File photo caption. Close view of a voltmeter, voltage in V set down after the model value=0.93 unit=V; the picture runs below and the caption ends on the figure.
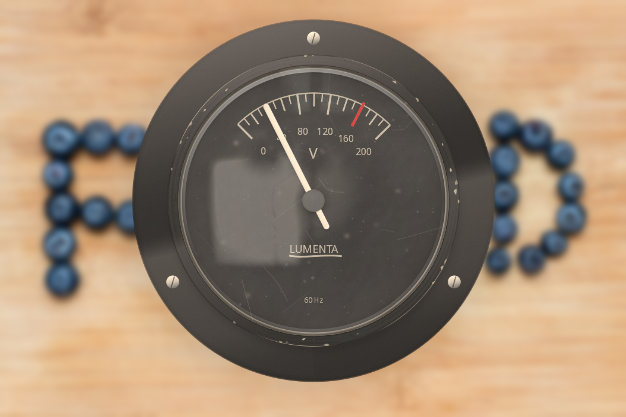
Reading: value=40 unit=V
